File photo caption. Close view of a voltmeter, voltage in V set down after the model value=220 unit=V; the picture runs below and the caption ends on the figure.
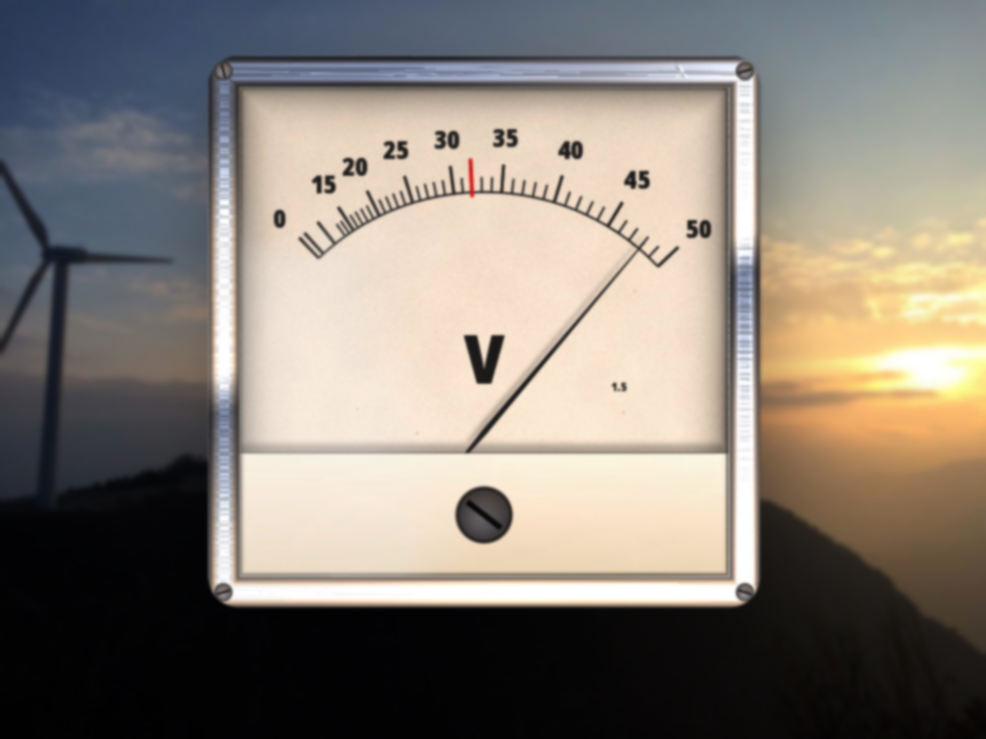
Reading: value=48 unit=V
